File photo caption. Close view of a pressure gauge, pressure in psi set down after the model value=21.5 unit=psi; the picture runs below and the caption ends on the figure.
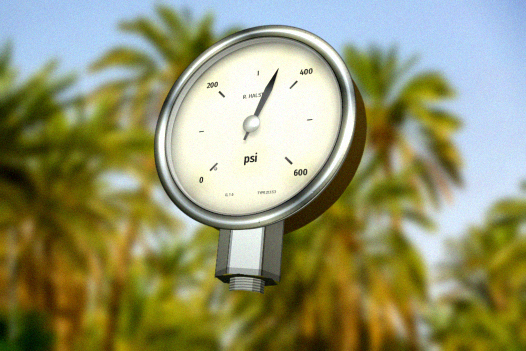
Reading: value=350 unit=psi
